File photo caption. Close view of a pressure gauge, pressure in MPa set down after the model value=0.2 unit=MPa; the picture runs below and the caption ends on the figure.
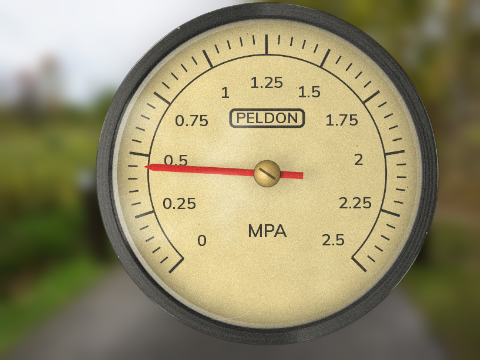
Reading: value=0.45 unit=MPa
